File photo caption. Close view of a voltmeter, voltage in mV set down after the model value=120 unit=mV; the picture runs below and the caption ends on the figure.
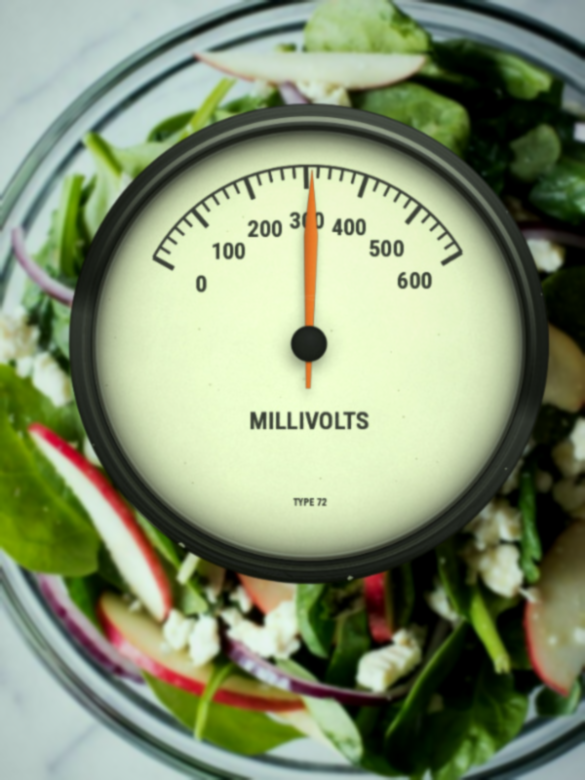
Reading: value=310 unit=mV
